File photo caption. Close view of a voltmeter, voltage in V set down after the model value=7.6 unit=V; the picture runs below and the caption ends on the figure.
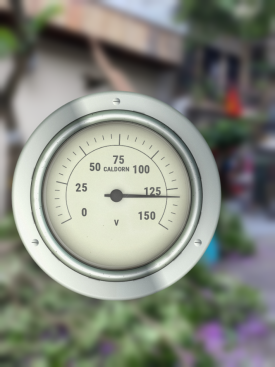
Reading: value=130 unit=V
